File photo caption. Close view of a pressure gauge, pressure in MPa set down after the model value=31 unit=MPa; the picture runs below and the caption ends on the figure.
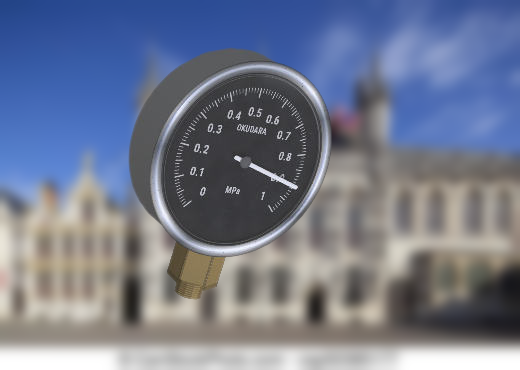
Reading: value=0.9 unit=MPa
